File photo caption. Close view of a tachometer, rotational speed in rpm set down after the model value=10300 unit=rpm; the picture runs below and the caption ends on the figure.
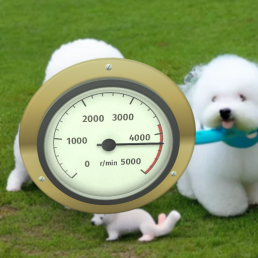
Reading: value=4200 unit=rpm
